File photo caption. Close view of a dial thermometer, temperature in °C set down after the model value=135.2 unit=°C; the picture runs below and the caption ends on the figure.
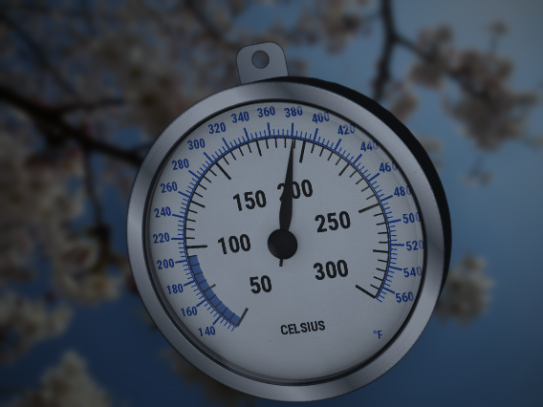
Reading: value=195 unit=°C
